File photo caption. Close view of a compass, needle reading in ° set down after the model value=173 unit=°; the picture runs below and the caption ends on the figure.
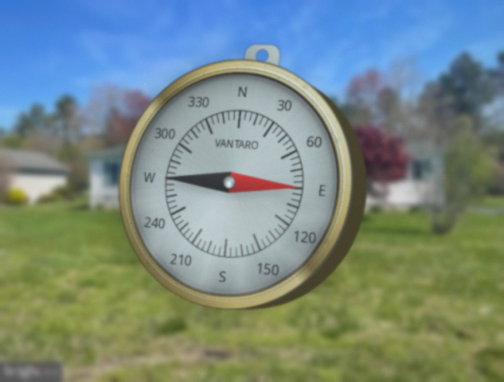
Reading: value=90 unit=°
